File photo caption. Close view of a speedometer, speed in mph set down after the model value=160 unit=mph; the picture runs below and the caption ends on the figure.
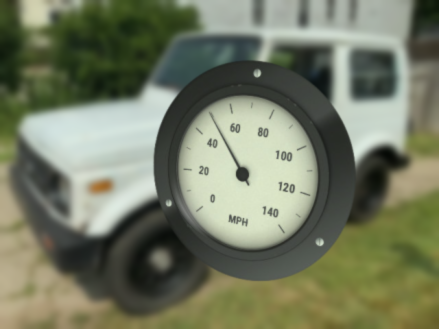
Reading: value=50 unit=mph
